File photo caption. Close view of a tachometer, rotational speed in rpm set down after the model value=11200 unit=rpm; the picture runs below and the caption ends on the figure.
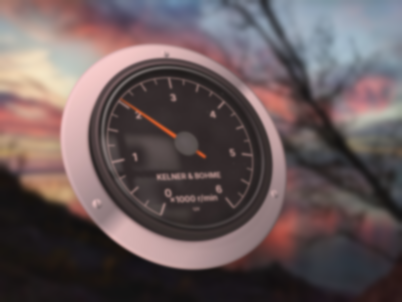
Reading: value=2000 unit=rpm
